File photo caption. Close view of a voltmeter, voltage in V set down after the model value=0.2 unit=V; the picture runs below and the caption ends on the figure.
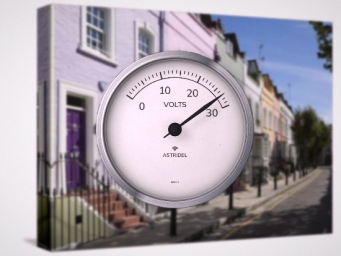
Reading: value=27 unit=V
